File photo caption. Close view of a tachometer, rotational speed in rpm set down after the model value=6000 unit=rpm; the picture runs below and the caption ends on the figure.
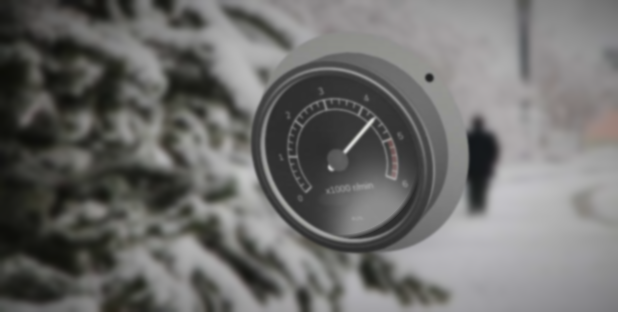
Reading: value=4400 unit=rpm
